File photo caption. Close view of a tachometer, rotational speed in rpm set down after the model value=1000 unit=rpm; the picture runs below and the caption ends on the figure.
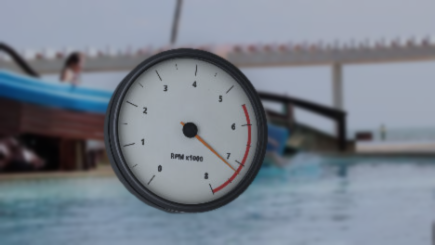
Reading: value=7250 unit=rpm
